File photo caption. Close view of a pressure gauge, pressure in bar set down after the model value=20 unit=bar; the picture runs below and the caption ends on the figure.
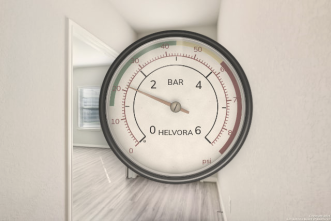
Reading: value=1.5 unit=bar
